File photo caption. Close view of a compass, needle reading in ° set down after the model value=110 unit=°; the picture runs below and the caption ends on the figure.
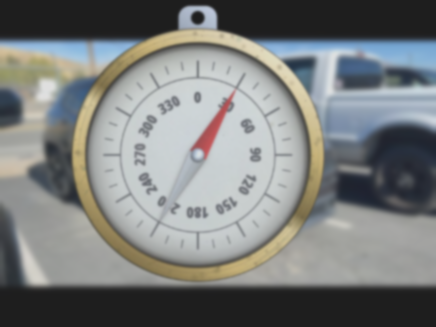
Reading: value=30 unit=°
